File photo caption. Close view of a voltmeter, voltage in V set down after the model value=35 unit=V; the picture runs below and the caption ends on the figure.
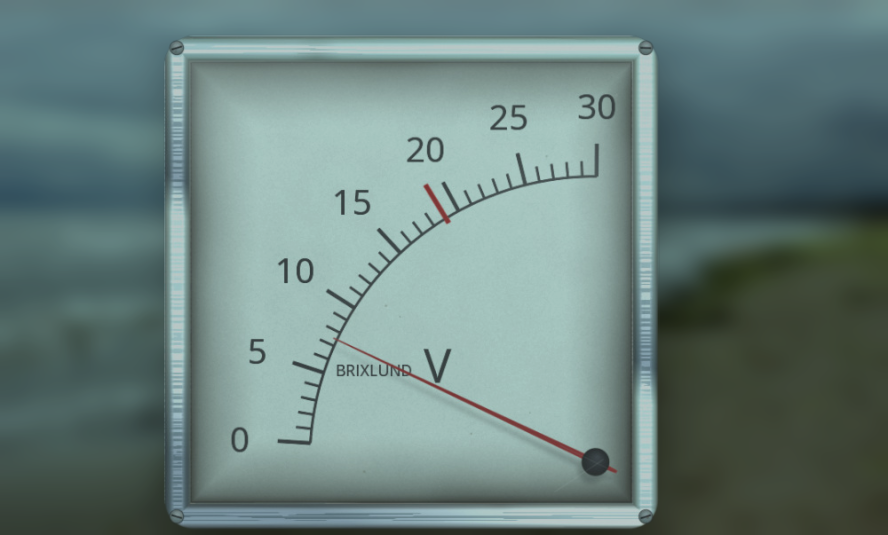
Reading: value=7.5 unit=V
